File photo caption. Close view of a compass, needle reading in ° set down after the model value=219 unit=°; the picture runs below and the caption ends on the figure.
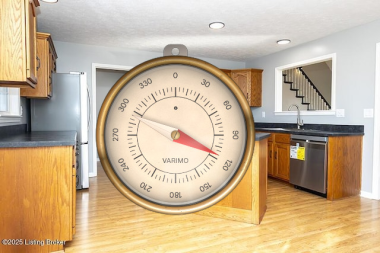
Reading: value=115 unit=°
